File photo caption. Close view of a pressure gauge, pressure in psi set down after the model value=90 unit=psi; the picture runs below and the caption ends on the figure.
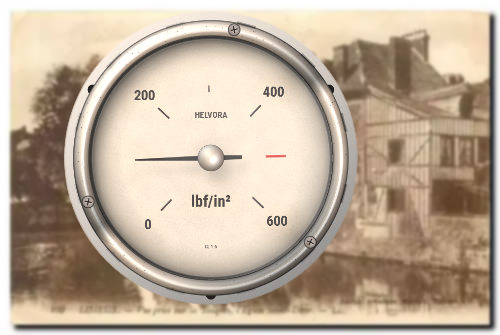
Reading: value=100 unit=psi
